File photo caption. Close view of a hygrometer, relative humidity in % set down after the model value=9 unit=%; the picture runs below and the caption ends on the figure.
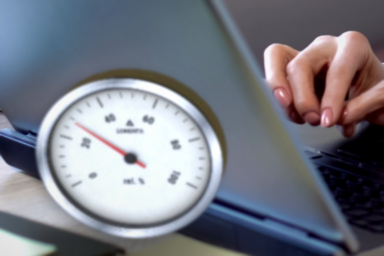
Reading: value=28 unit=%
